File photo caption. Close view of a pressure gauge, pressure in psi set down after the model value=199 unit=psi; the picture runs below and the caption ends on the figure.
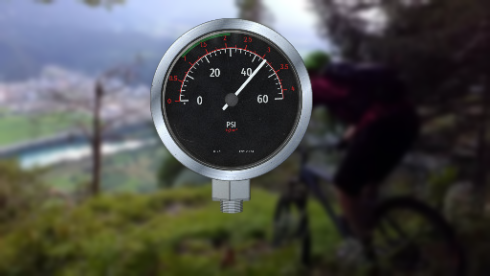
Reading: value=44 unit=psi
